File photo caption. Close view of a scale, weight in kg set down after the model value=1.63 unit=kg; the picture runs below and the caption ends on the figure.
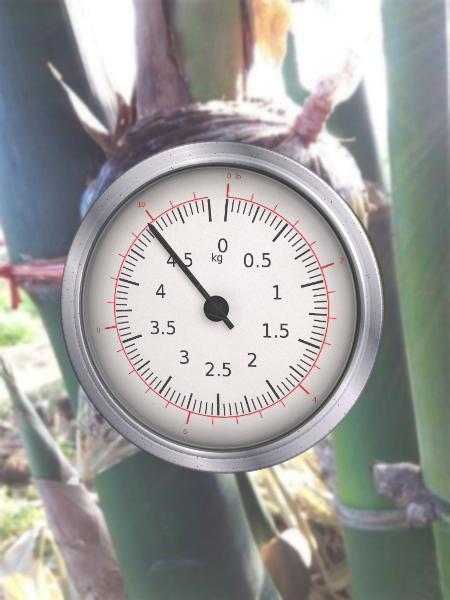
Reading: value=4.5 unit=kg
